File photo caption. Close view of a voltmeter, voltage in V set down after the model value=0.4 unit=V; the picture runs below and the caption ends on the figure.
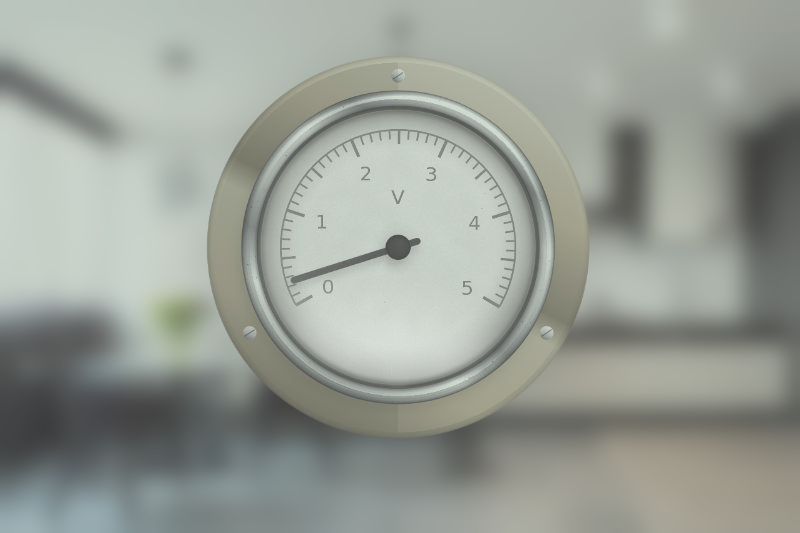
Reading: value=0.25 unit=V
